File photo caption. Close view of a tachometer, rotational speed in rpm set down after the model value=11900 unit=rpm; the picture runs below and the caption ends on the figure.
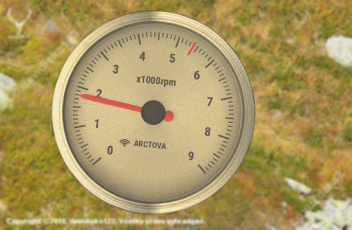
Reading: value=1800 unit=rpm
